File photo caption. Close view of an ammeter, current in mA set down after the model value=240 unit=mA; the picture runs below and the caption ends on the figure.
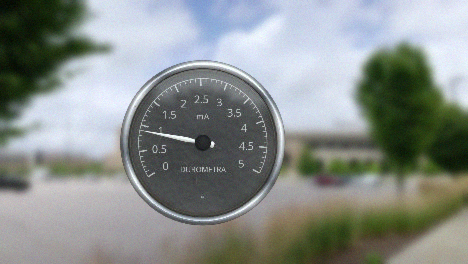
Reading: value=0.9 unit=mA
